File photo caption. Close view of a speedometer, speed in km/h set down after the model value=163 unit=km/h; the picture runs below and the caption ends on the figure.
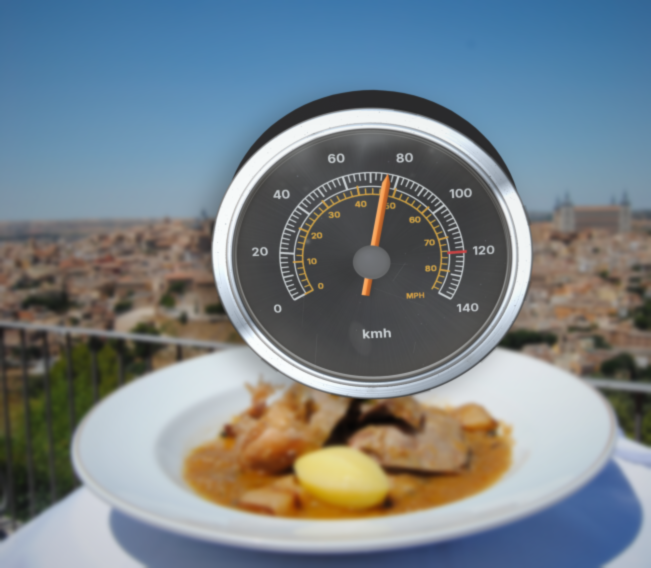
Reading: value=76 unit=km/h
